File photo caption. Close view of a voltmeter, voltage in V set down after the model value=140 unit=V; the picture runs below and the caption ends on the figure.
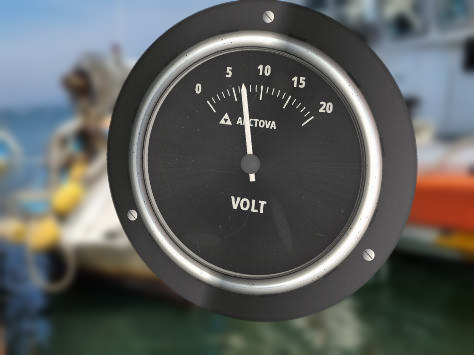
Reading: value=7 unit=V
